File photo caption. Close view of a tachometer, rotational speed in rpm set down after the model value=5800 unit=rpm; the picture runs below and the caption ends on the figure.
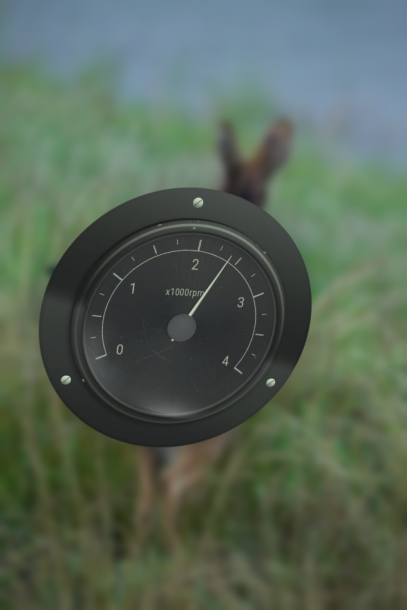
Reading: value=2375 unit=rpm
